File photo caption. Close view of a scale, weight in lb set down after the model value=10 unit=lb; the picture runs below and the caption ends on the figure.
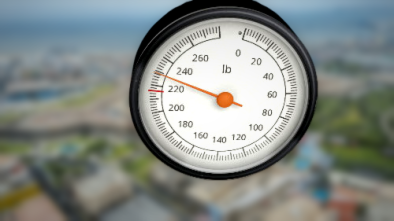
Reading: value=230 unit=lb
